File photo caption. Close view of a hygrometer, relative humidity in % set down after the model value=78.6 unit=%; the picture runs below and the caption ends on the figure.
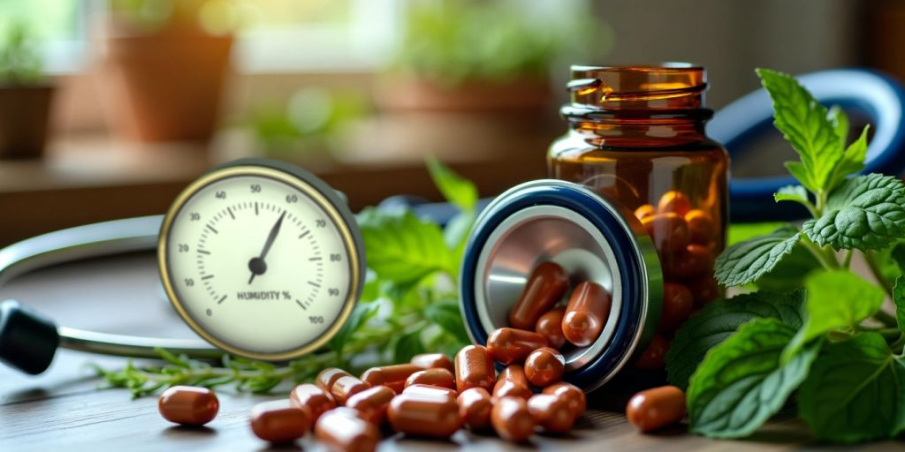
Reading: value=60 unit=%
